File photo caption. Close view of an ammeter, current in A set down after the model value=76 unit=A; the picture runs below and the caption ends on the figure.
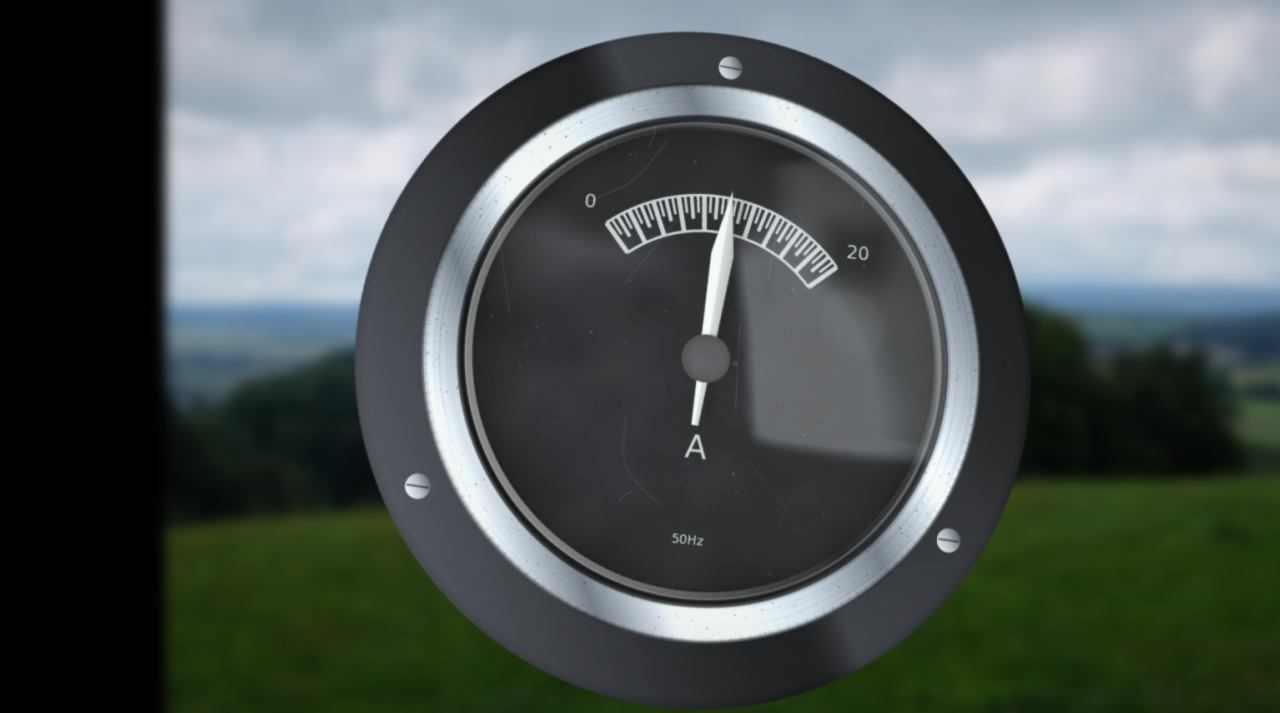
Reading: value=10 unit=A
